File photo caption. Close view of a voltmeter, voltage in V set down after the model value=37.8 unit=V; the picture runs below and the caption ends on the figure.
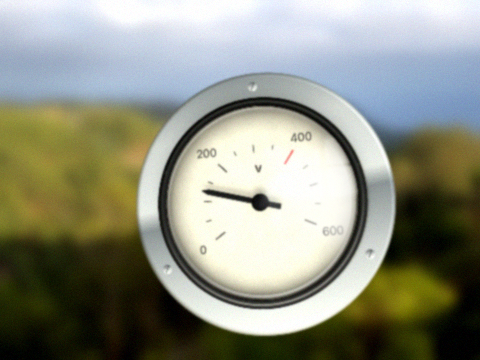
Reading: value=125 unit=V
